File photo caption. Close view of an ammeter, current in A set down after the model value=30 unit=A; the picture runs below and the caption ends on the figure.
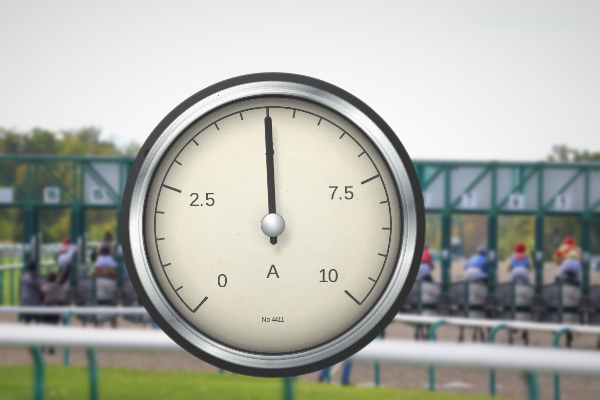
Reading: value=5 unit=A
